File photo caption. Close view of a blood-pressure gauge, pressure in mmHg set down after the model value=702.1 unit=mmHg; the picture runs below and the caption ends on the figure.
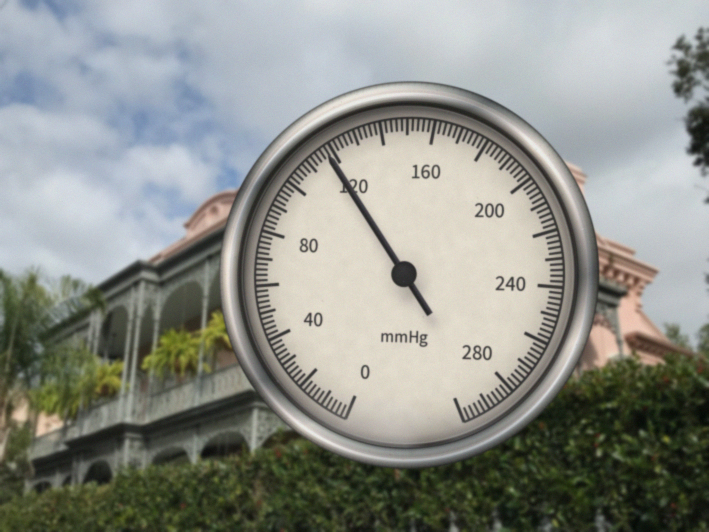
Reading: value=118 unit=mmHg
